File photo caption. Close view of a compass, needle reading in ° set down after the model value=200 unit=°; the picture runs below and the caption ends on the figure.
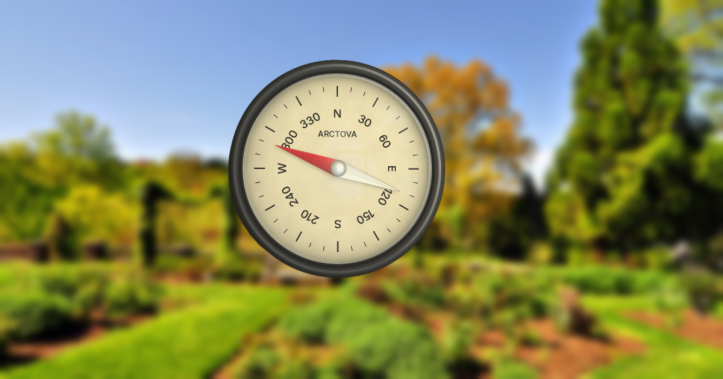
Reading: value=290 unit=°
